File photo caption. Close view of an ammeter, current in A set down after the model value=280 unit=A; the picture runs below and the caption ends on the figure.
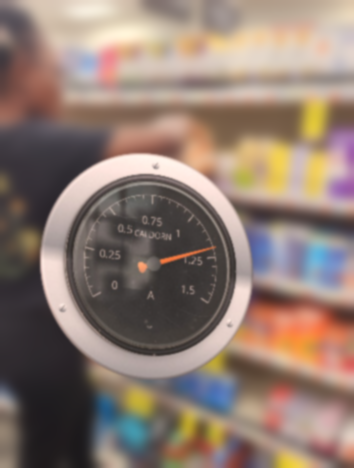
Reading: value=1.2 unit=A
